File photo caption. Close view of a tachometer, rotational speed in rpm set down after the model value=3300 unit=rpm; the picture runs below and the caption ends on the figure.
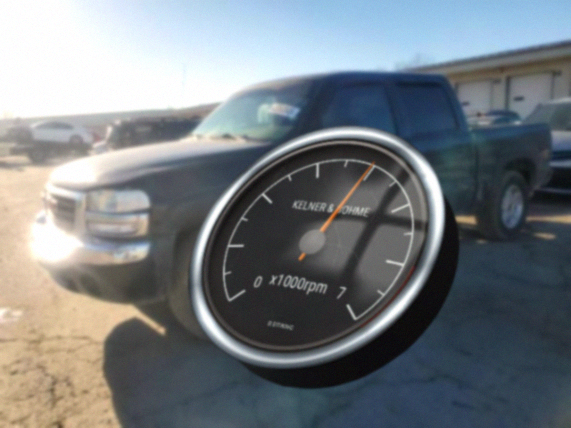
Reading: value=4000 unit=rpm
